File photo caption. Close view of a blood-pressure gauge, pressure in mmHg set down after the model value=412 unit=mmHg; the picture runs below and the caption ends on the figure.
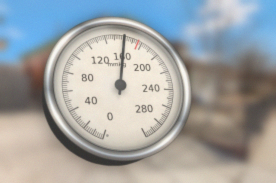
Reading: value=160 unit=mmHg
